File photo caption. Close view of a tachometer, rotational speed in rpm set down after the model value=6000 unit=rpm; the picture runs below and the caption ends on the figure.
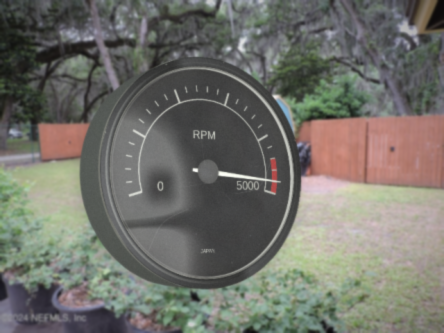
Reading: value=4800 unit=rpm
